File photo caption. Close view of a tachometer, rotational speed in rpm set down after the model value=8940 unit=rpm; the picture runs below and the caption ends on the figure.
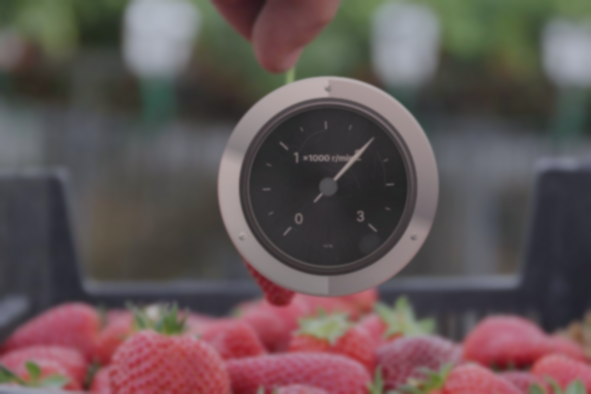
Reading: value=2000 unit=rpm
